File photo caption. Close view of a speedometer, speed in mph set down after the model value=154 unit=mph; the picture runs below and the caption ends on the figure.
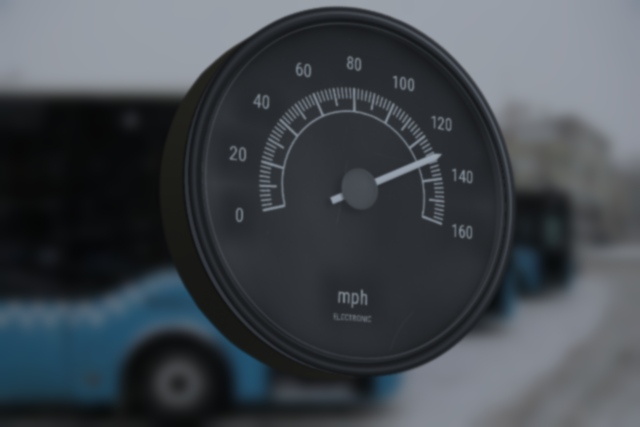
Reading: value=130 unit=mph
